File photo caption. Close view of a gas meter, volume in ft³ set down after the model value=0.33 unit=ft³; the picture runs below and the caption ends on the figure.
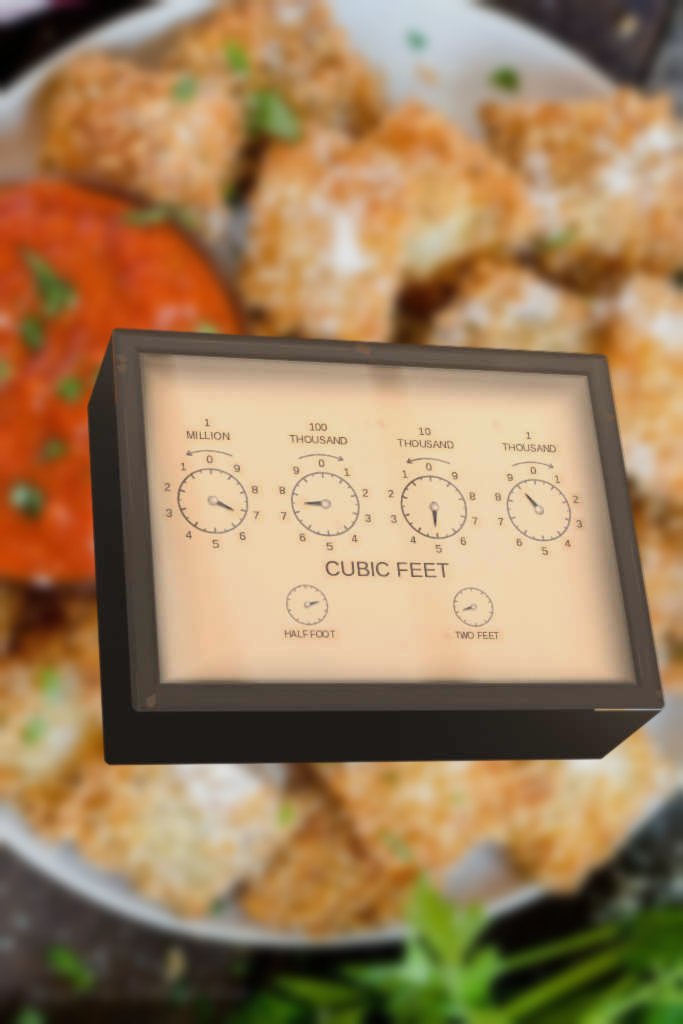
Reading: value=674900 unit=ft³
